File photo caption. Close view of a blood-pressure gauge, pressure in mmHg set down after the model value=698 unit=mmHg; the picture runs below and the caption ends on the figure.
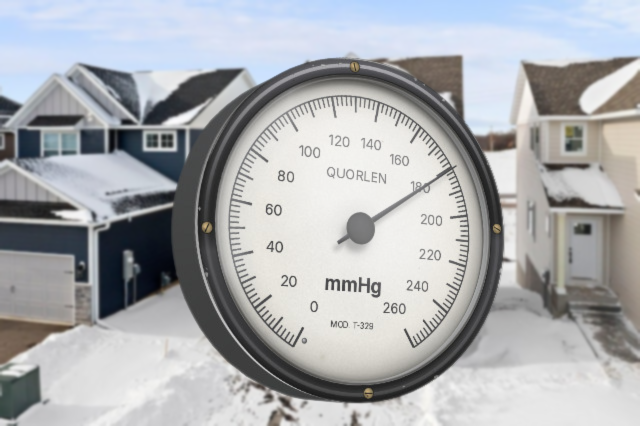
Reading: value=180 unit=mmHg
